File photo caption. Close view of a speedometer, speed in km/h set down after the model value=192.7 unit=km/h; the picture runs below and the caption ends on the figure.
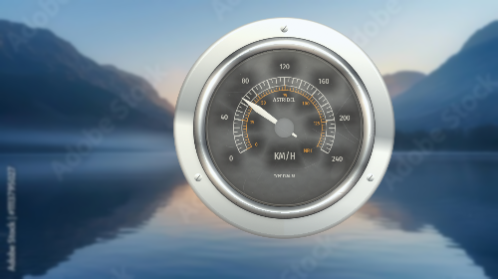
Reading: value=65 unit=km/h
